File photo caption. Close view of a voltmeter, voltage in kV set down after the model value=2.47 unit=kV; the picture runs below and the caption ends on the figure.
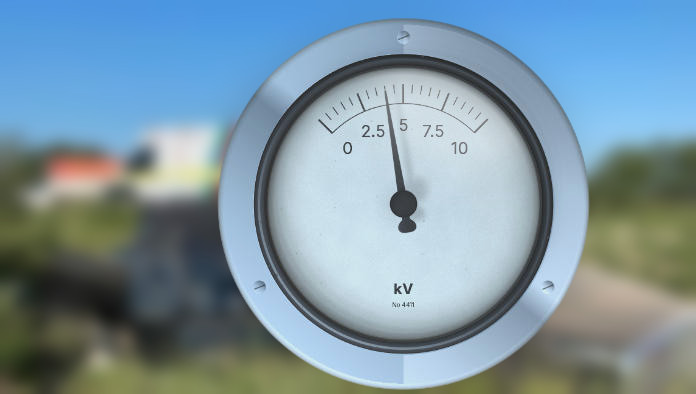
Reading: value=4 unit=kV
